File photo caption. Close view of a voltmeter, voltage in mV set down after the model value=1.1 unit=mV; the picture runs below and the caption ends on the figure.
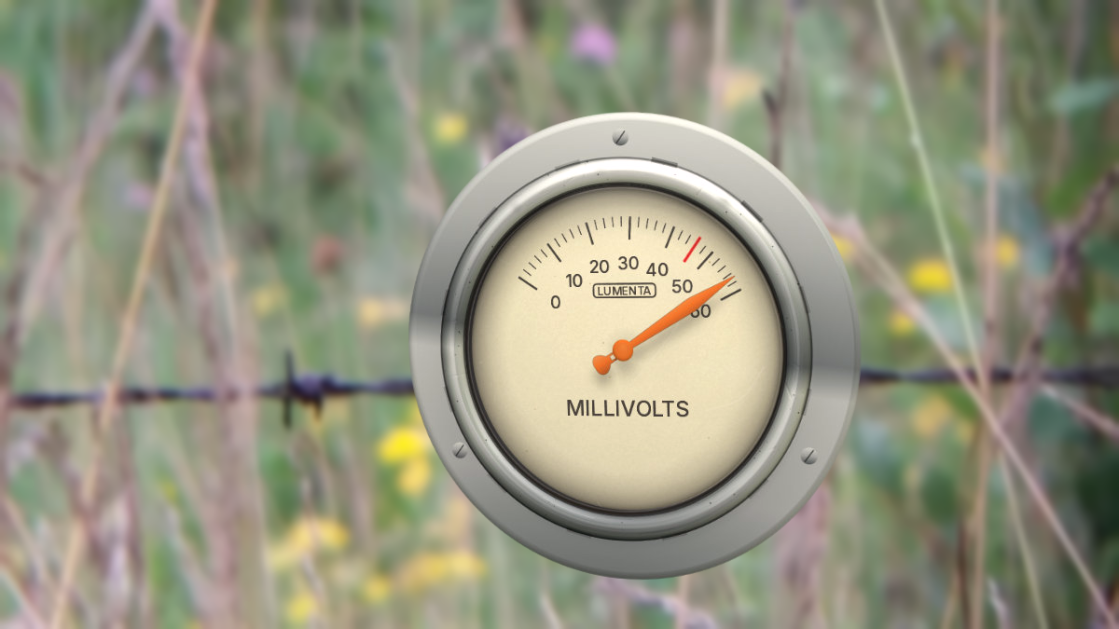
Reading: value=57 unit=mV
